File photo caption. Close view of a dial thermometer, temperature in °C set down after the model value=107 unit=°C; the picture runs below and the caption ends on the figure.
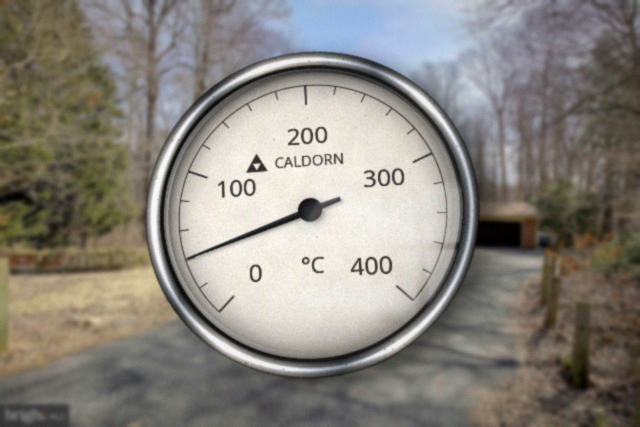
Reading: value=40 unit=°C
